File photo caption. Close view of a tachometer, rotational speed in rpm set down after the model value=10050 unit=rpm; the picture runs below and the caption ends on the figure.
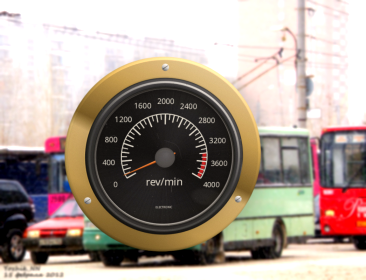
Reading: value=100 unit=rpm
